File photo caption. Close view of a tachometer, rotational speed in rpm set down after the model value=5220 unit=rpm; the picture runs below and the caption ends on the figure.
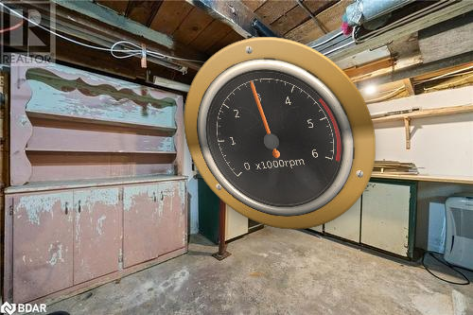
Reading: value=3000 unit=rpm
